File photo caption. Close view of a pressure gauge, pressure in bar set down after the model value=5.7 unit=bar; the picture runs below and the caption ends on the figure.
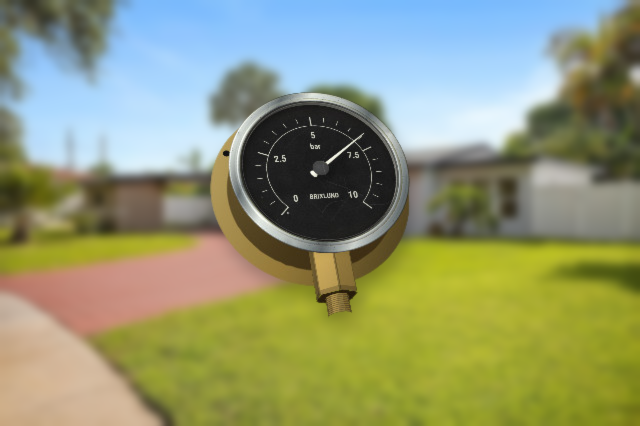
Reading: value=7 unit=bar
